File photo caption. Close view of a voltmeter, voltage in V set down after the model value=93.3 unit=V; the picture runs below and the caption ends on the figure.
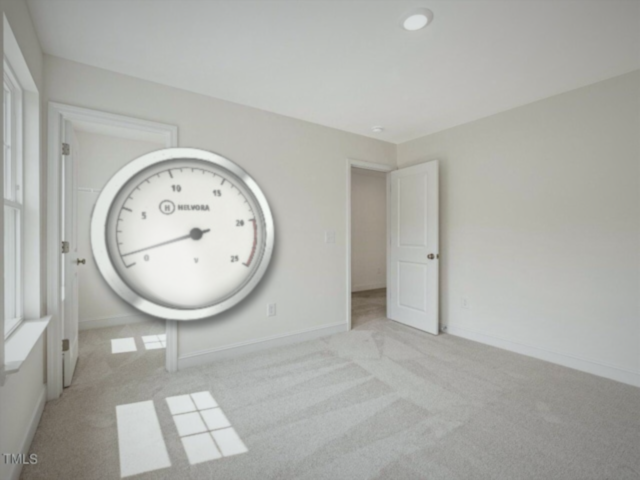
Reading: value=1 unit=V
